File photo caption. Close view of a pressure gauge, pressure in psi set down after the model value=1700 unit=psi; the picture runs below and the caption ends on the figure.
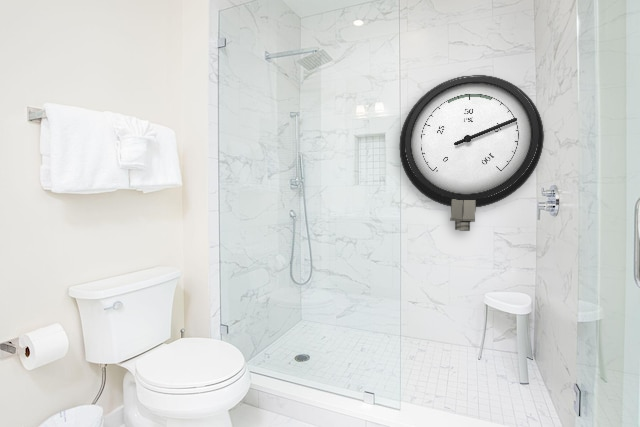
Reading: value=75 unit=psi
